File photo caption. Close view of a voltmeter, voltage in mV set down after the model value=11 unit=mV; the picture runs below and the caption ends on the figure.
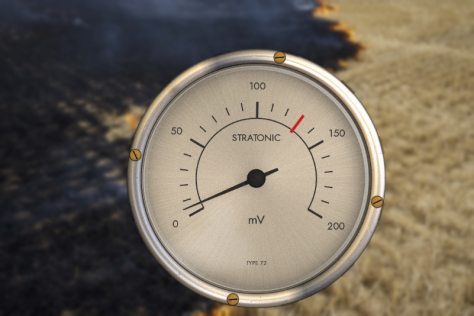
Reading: value=5 unit=mV
